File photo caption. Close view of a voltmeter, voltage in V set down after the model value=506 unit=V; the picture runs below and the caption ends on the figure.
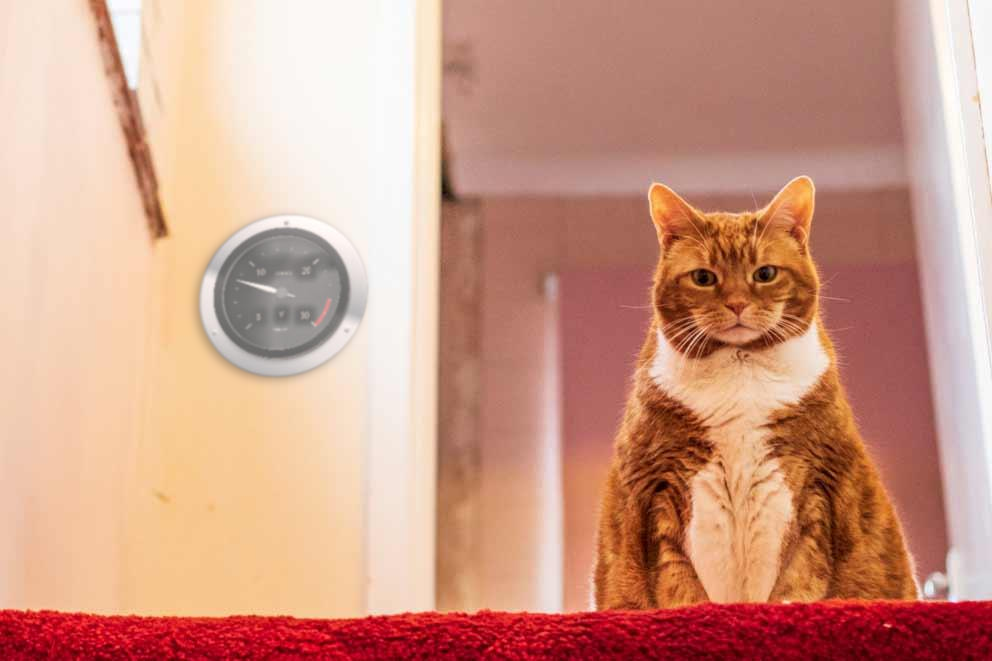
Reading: value=7 unit=V
